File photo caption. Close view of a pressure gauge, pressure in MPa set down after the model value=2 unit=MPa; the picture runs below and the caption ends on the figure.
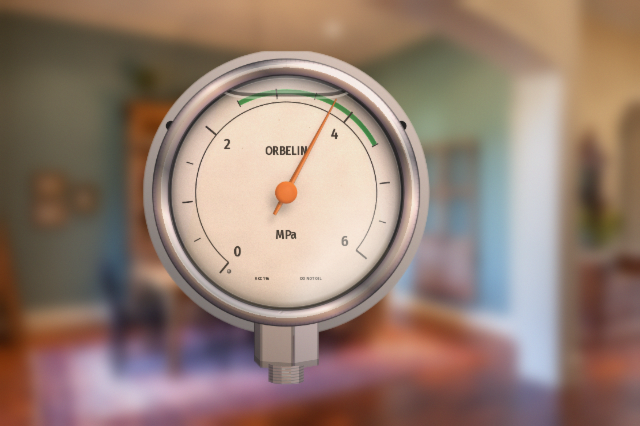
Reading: value=3.75 unit=MPa
